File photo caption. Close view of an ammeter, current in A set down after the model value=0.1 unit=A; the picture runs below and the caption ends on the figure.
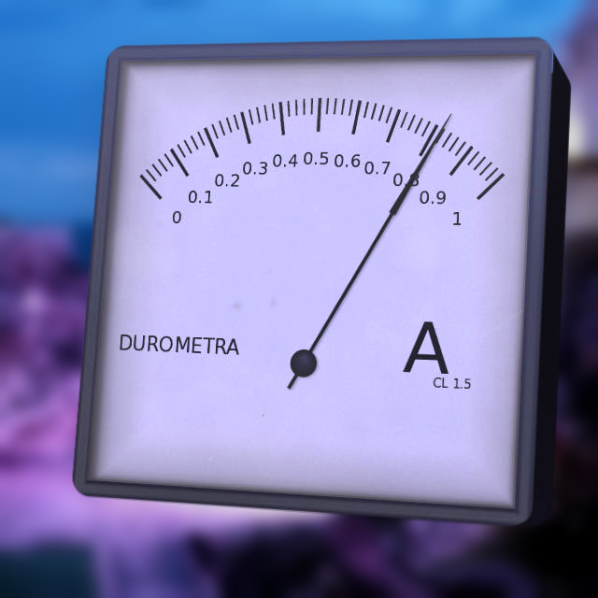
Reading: value=0.82 unit=A
